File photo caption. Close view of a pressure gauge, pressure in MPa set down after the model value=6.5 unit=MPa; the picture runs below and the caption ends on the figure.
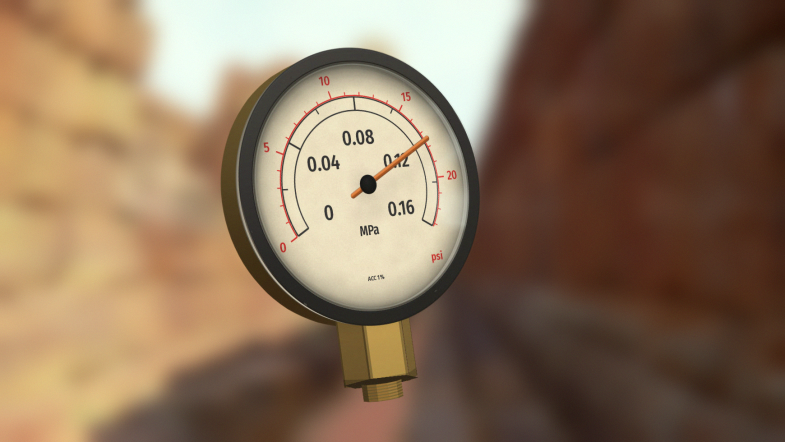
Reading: value=0.12 unit=MPa
